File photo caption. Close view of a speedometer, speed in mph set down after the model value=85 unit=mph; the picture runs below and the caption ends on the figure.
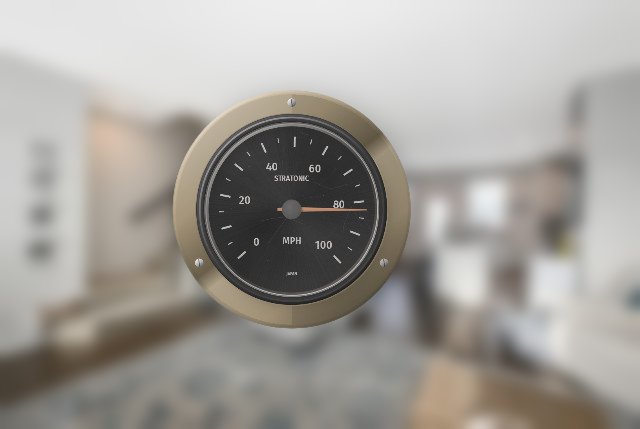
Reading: value=82.5 unit=mph
